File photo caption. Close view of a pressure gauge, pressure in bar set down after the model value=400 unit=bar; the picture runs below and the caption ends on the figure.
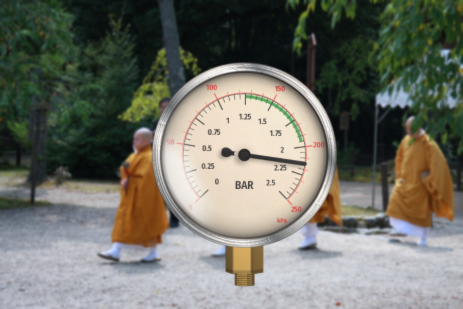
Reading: value=2.15 unit=bar
